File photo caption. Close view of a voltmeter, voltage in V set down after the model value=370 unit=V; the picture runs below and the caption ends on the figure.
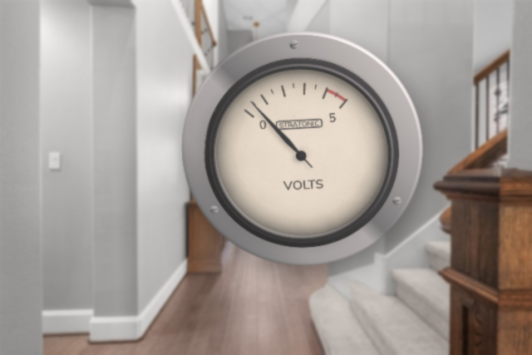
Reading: value=0.5 unit=V
